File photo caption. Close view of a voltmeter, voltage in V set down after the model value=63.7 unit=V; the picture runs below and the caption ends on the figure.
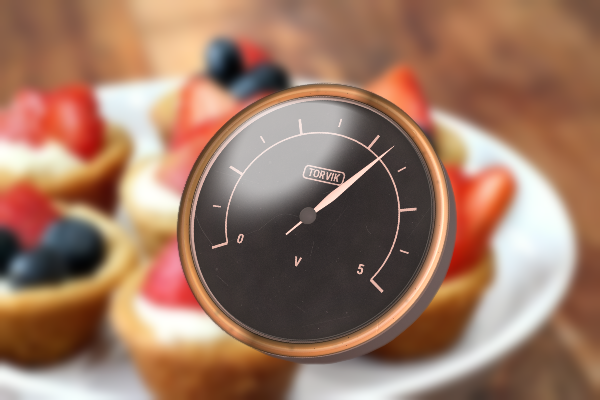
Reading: value=3.25 unit=V
